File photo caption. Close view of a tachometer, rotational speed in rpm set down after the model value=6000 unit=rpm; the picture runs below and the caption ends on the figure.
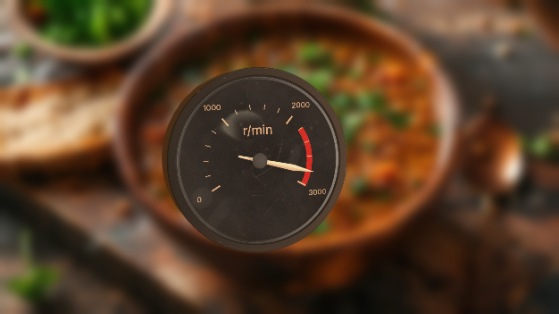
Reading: value=2800 unit=rpm
